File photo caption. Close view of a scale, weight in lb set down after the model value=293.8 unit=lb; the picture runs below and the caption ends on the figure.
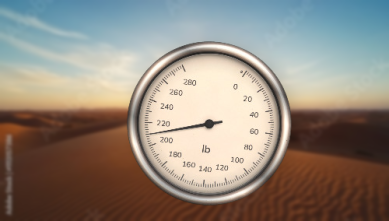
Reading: value=210 unit=lb
